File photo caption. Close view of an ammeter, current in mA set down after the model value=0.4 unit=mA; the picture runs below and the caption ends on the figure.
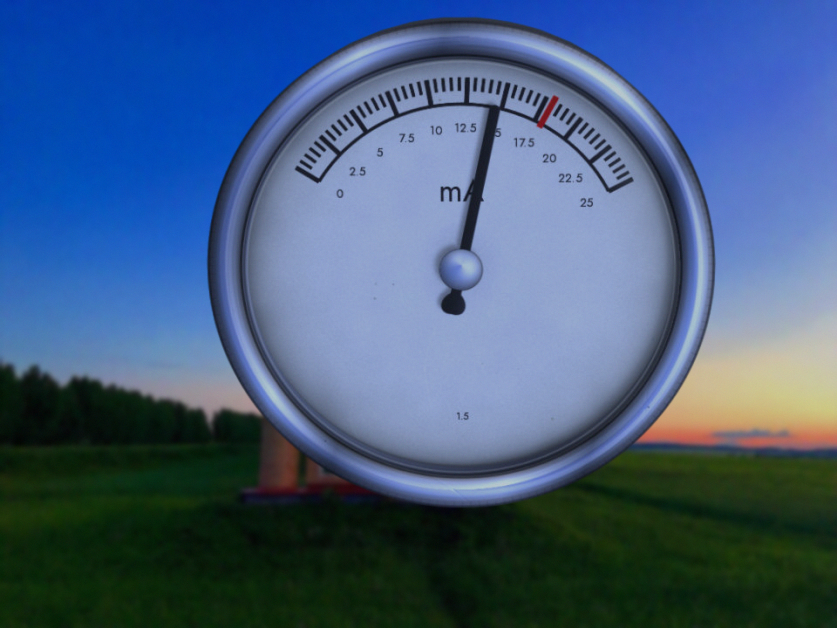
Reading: value=14.5 unit=mA
